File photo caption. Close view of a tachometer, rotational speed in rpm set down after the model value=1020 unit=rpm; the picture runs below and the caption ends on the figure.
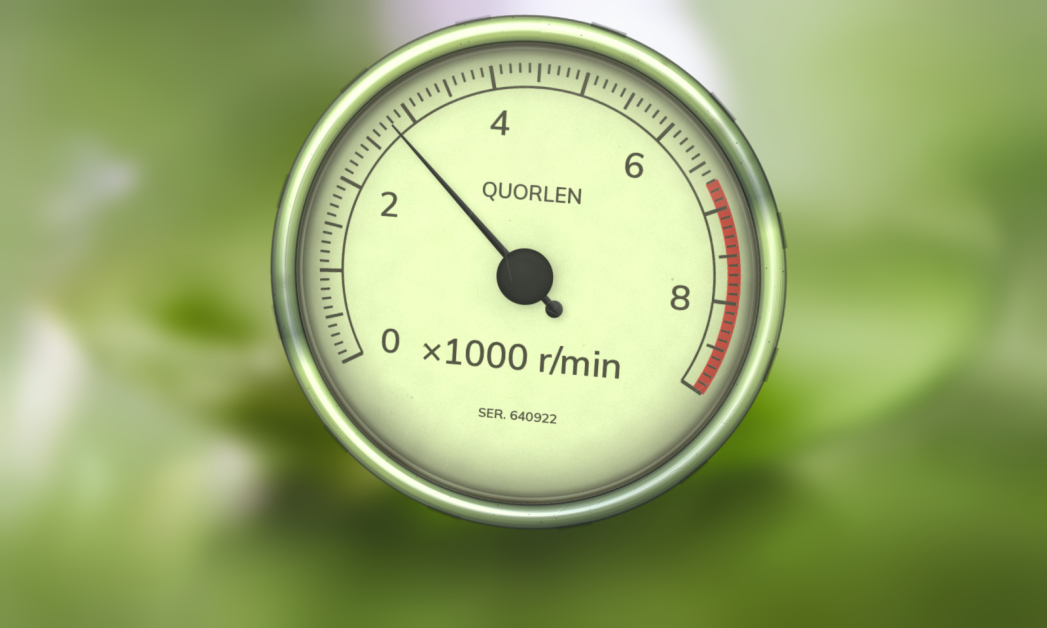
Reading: value=2800 unit=rpm
